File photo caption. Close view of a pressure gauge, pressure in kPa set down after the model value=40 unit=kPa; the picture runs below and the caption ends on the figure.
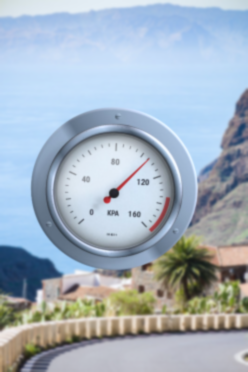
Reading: value=105 unit=kPa
